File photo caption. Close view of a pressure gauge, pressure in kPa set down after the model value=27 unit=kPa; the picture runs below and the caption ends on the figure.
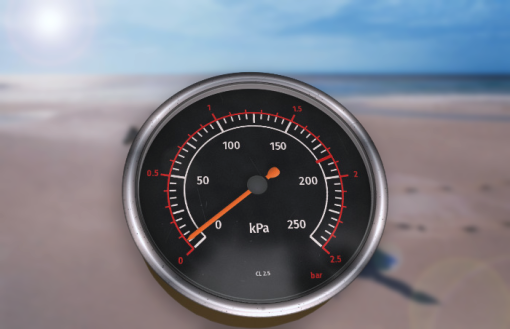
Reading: value=5 unit=kPa
